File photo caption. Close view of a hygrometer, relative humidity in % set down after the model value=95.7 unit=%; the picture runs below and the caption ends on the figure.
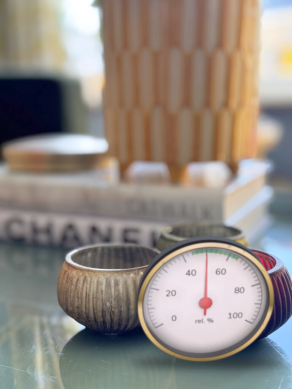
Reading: value=50 unit=%
